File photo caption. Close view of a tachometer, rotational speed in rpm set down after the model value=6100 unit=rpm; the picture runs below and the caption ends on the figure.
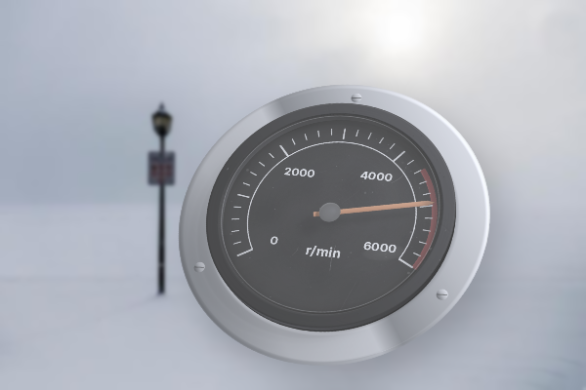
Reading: value=5000 unit=rpm
